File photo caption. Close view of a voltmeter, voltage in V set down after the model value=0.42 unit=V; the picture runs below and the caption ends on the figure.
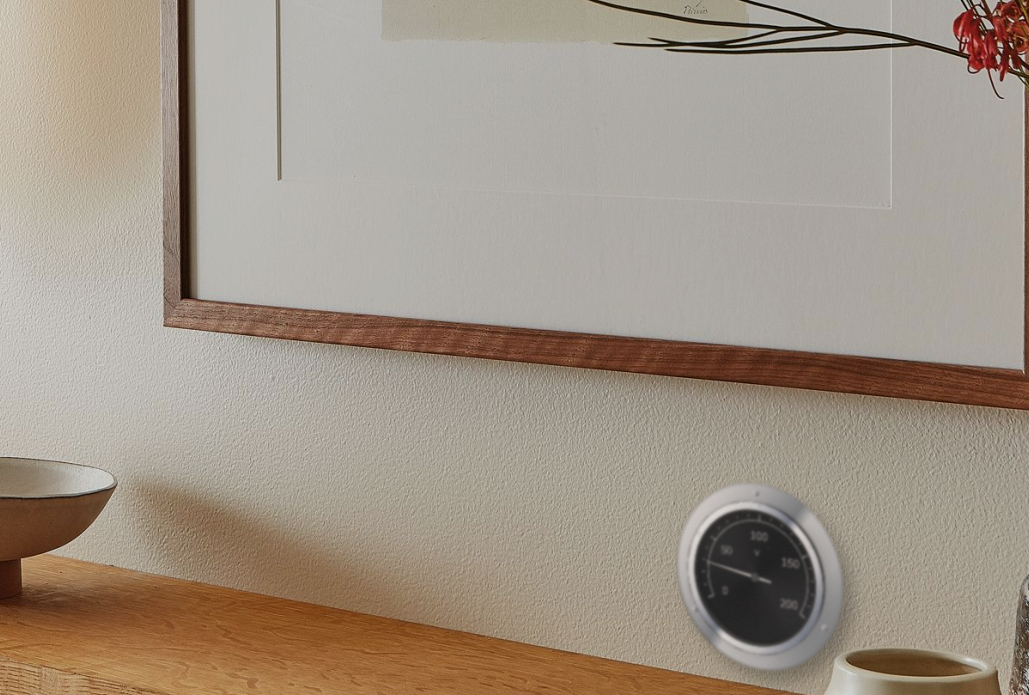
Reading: value=30 unit=V
